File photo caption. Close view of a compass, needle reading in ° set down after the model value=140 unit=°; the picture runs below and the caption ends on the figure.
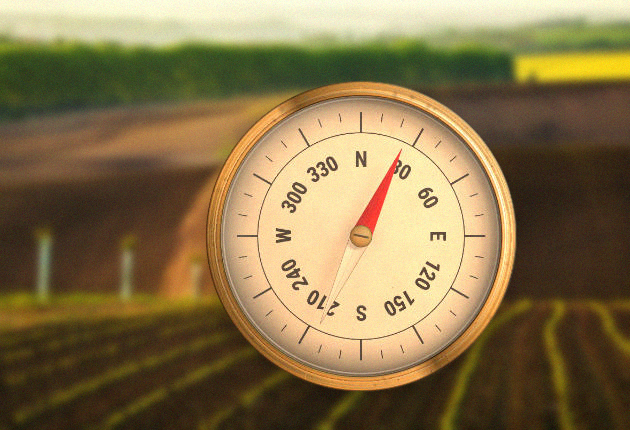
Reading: value=25 unit=°
